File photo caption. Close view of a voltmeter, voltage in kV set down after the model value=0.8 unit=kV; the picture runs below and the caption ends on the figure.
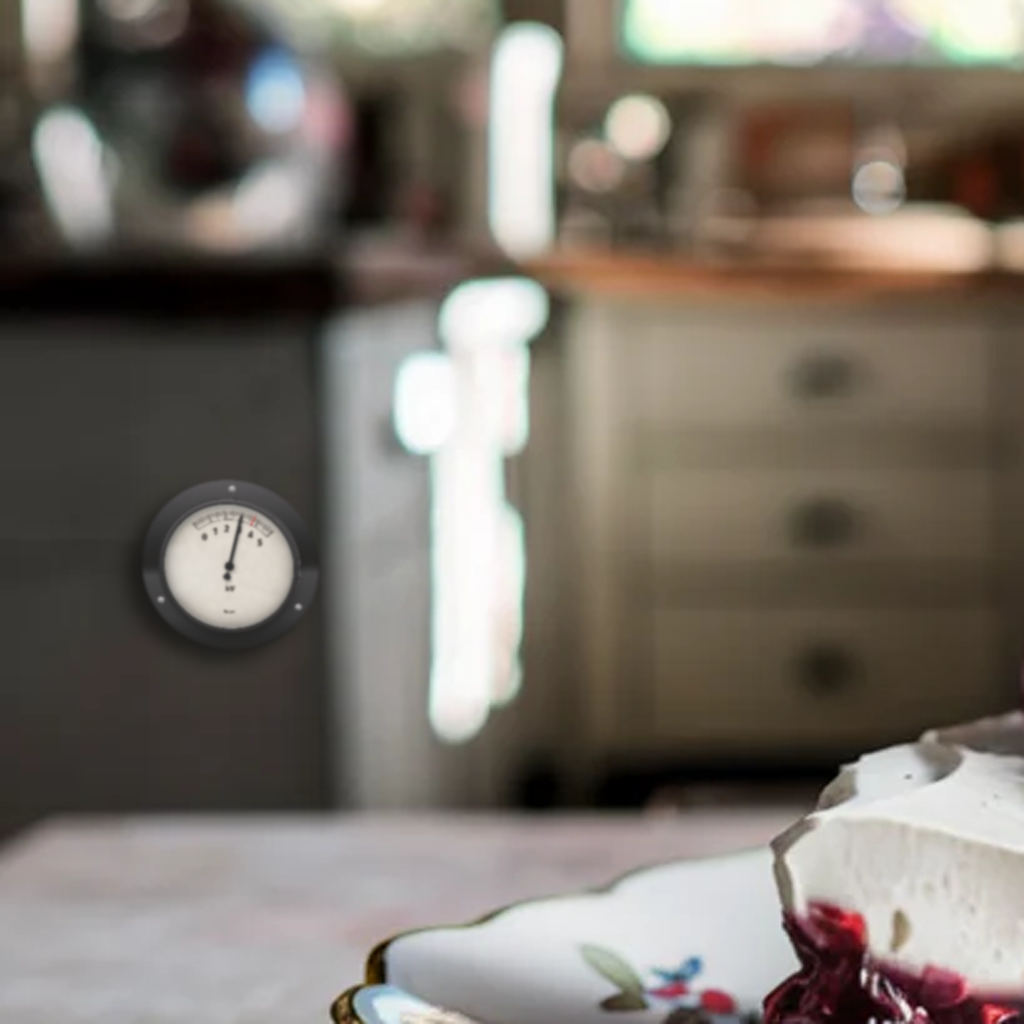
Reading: value=3 unit=kV
